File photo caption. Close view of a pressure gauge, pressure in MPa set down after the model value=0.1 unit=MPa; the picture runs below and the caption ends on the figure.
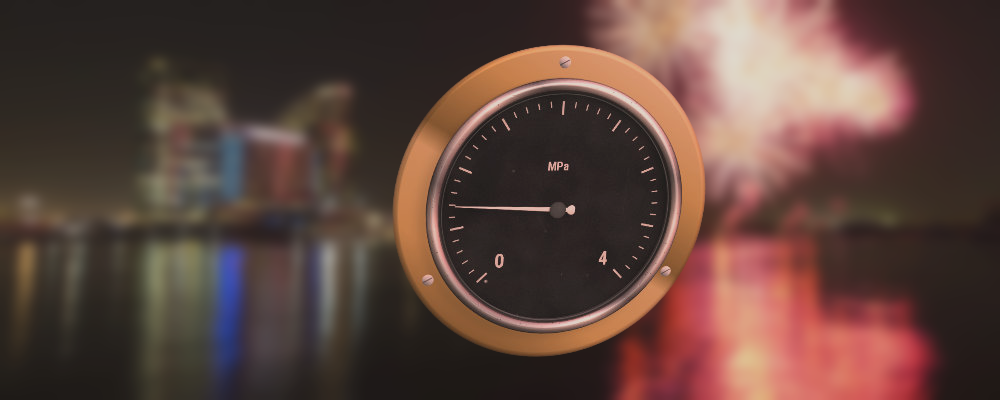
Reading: value=0.7 unit=MPa
